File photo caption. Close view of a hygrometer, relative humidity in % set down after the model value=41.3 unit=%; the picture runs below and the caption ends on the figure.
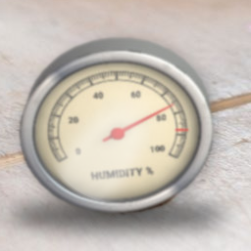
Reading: value=75 unit=%
